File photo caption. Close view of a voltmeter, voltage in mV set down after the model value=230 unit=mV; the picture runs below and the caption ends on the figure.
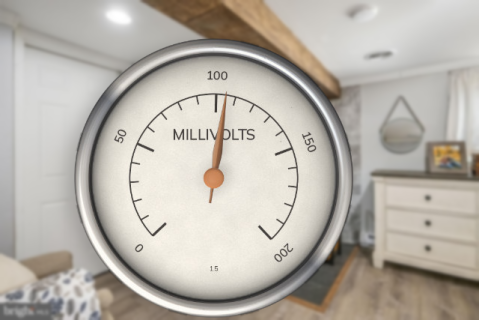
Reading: value=105 unit=mV
